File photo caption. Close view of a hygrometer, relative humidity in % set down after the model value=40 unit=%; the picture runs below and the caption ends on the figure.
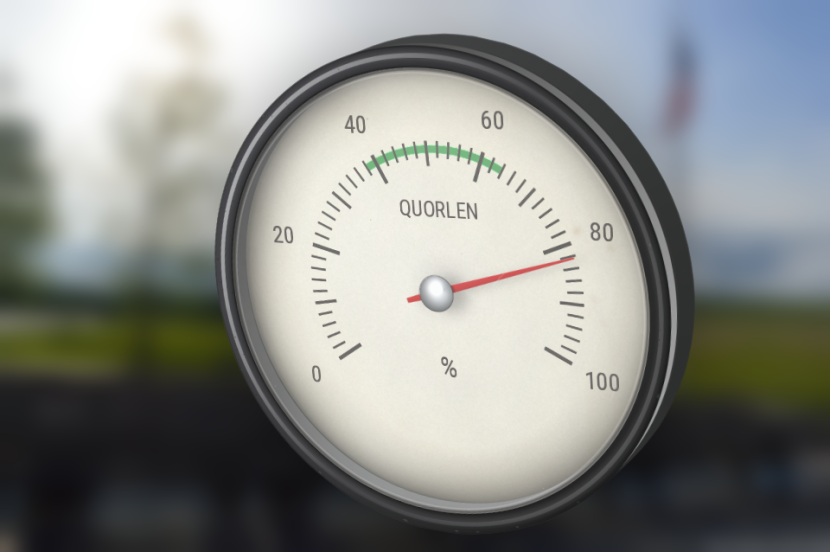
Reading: value=82 unit=%
